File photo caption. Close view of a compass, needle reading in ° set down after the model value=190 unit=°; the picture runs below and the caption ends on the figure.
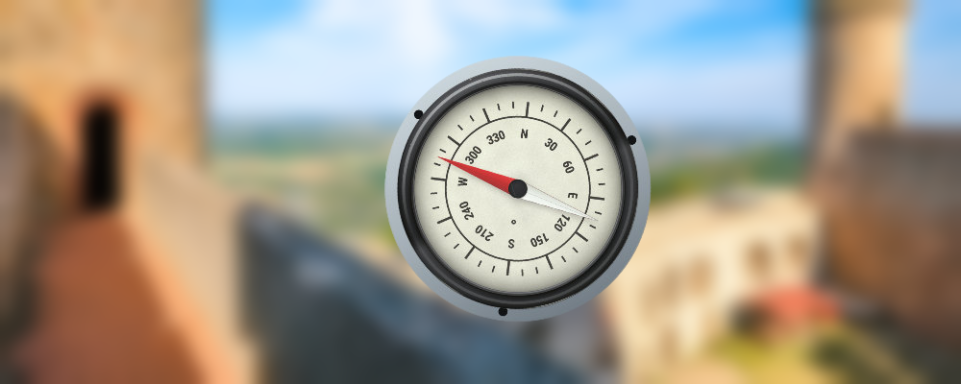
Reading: value=285 unit=°
